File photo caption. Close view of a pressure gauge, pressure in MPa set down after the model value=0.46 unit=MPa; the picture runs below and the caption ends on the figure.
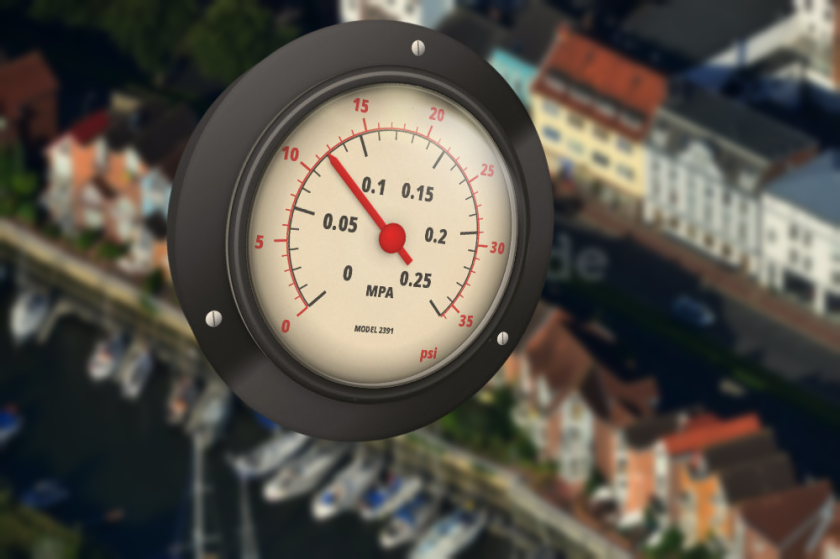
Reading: value=0.08 unit=MPa
